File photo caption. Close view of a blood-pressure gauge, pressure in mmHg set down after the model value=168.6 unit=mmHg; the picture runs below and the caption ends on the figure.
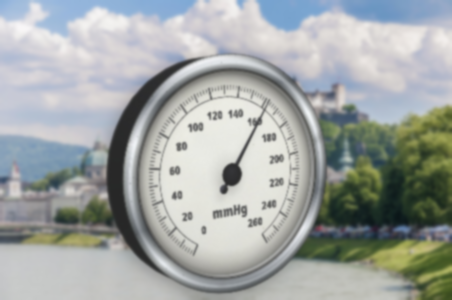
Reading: value=160 unit=mmHg
